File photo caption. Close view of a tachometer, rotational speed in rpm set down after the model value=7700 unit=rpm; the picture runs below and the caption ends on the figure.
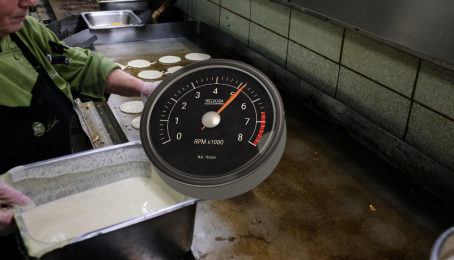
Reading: value=5200 unit=rpm
